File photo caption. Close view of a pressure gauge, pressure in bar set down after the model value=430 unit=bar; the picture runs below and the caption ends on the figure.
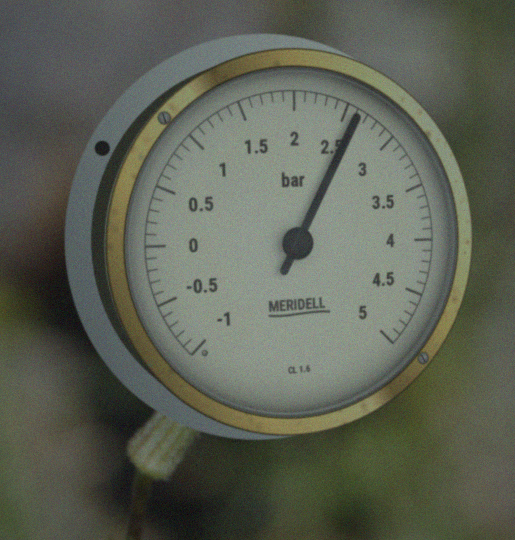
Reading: value=2.6 unit=bar
